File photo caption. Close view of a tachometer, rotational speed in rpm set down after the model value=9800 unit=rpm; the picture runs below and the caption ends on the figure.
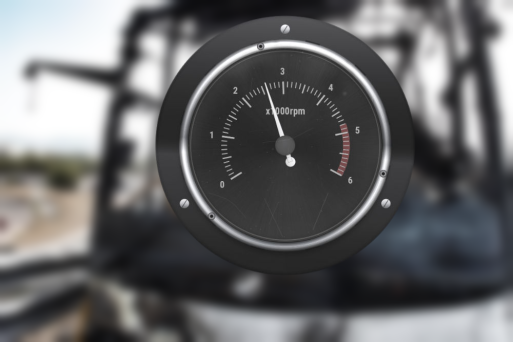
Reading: value=2600 unit=rpm
